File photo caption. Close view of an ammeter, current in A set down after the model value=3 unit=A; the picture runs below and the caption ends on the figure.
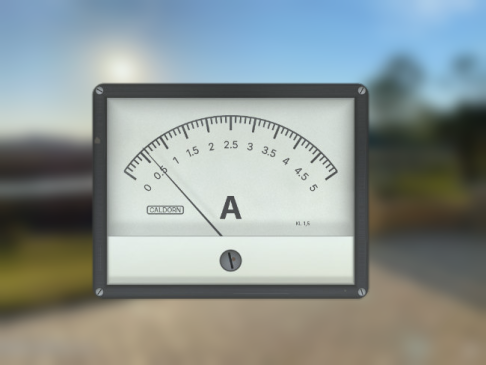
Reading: value=0.6 unit=A
